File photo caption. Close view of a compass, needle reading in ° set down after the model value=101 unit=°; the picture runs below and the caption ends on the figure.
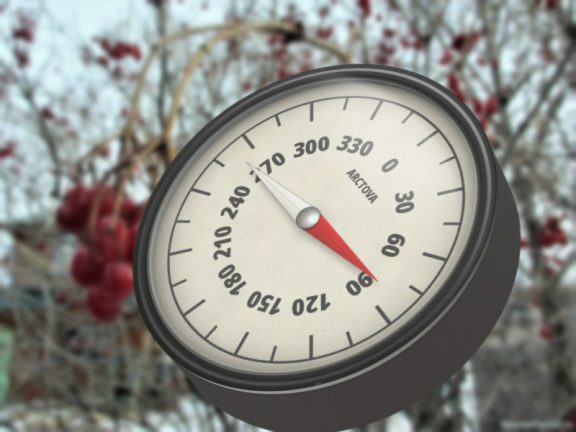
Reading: value=82.5 unit=°
